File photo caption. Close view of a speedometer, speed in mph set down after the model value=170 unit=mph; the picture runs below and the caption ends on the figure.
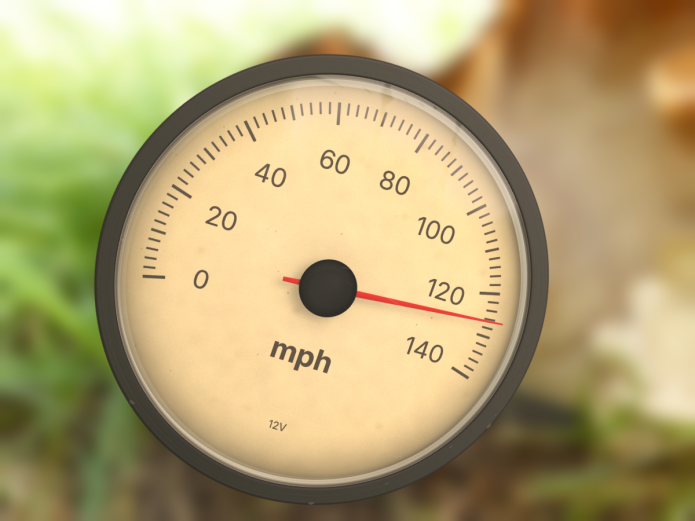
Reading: value=126 unit=mph
